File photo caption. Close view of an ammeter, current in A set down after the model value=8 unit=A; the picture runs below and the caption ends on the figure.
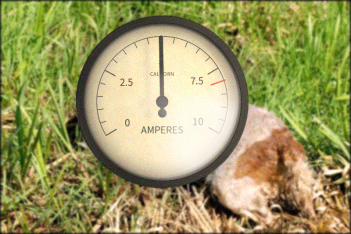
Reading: value=5 unit=A
